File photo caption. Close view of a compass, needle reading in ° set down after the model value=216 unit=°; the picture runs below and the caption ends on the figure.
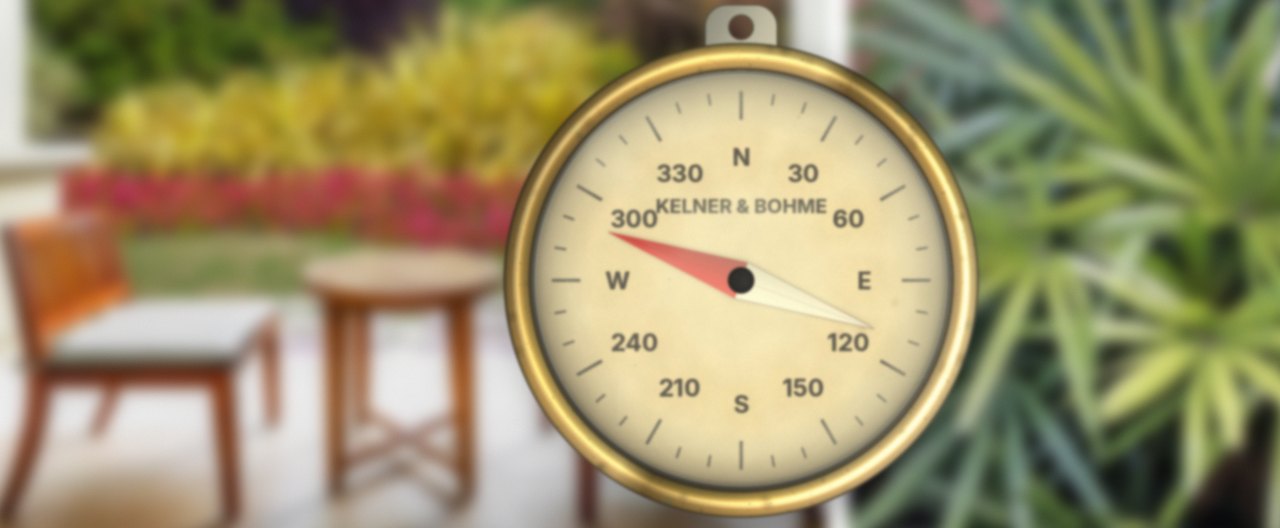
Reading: value=290 unit=°
